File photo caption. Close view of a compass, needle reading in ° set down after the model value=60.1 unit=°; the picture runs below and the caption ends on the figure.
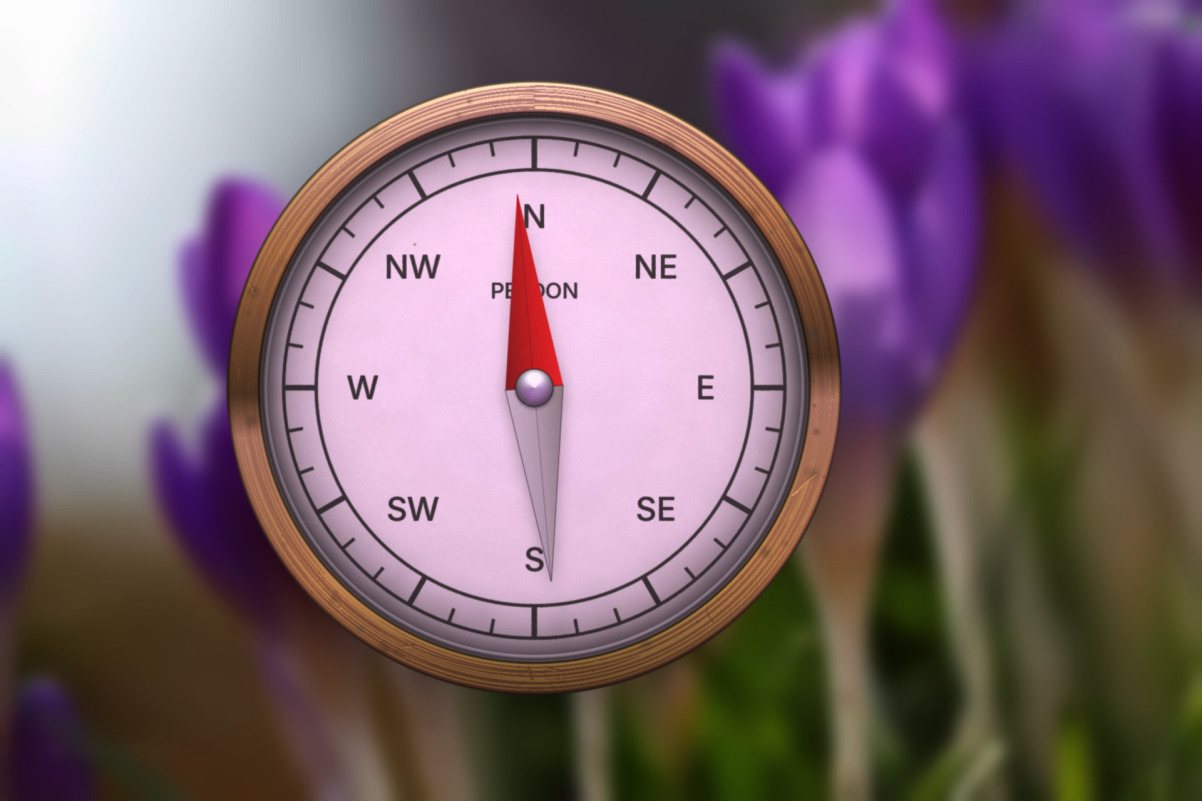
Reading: value=355 unit=°
